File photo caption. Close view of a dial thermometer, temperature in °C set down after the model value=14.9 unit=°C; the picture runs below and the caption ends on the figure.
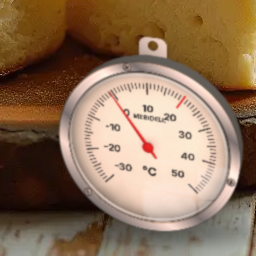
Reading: value=0 unit=°C
